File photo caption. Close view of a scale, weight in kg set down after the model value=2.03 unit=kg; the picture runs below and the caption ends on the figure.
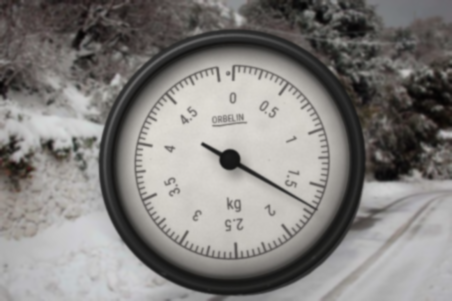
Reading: value=1.7 unit=kg
